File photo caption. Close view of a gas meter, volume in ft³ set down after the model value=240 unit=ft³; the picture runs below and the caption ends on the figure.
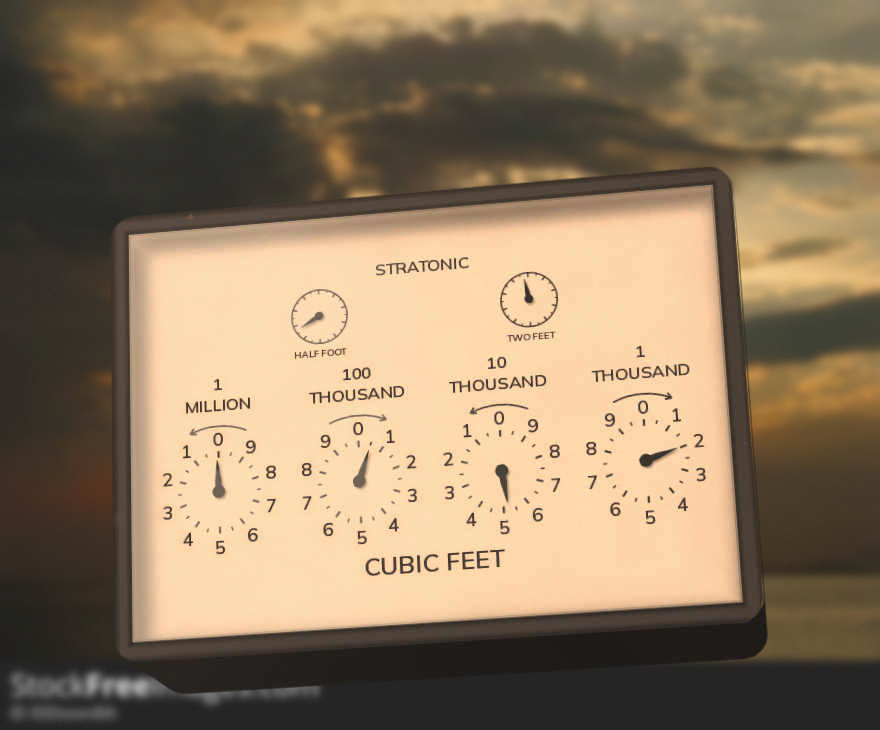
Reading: value=5200 unit=ft³
